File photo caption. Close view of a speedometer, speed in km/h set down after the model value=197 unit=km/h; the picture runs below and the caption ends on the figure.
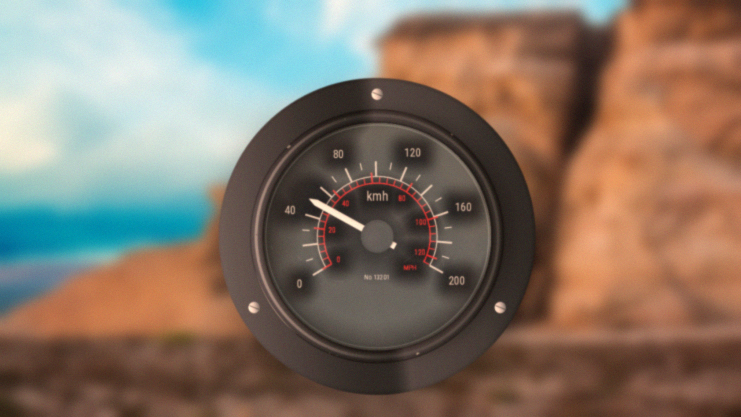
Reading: value=50 unit=km/h
